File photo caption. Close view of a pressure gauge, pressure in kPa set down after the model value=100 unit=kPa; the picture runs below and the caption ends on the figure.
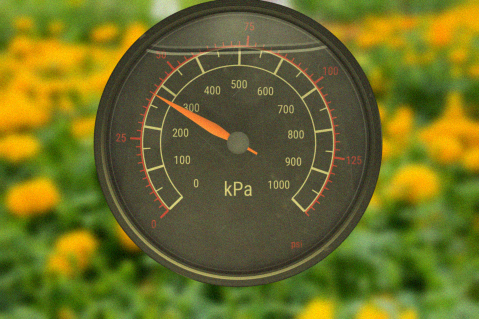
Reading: value=275 unit=kPa
